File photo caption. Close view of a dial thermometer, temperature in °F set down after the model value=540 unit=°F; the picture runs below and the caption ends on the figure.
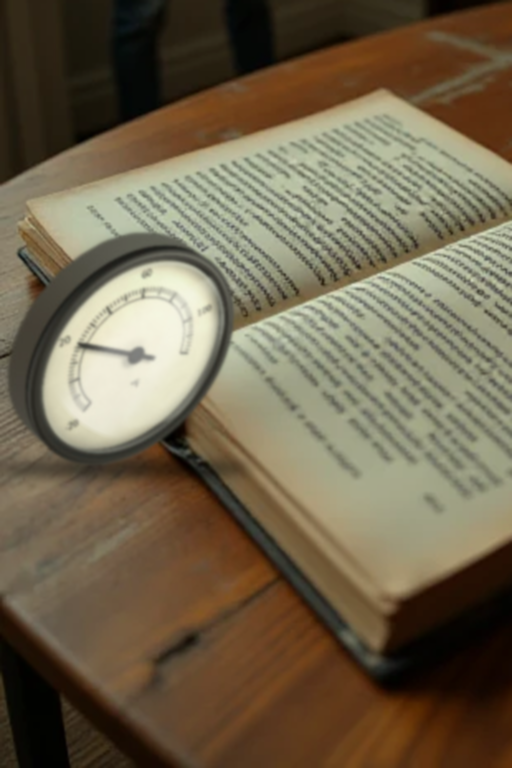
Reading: value=20 unit=°F
